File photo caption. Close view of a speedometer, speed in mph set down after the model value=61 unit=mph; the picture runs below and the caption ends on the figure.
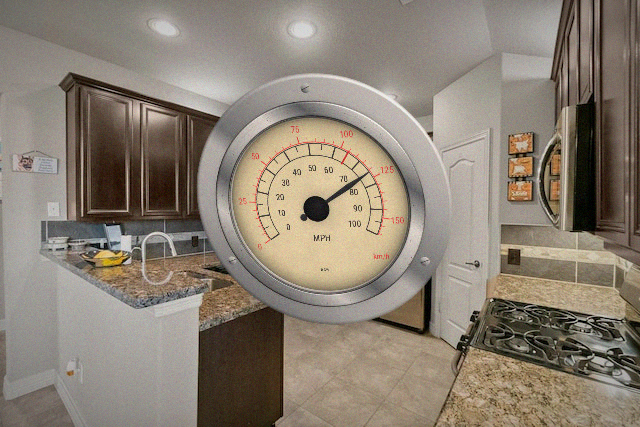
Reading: value=75 unit=mph
